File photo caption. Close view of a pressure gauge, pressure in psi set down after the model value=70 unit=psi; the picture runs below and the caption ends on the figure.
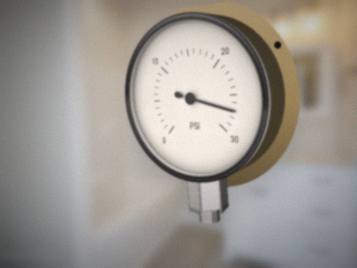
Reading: value=27 unit=psi
